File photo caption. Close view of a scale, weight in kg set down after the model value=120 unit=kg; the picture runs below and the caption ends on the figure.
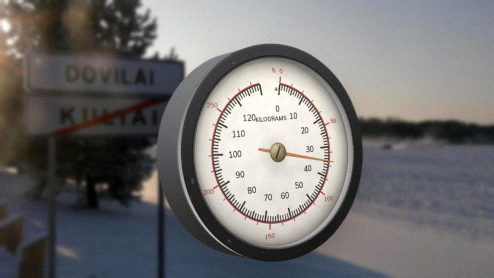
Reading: value=35 unit=kg
